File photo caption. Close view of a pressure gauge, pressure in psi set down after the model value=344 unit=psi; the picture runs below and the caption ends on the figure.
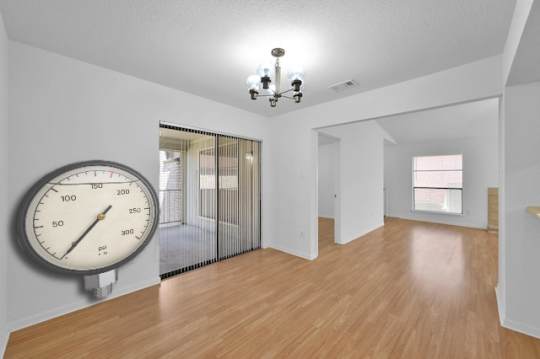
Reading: value=0 unit=psi
